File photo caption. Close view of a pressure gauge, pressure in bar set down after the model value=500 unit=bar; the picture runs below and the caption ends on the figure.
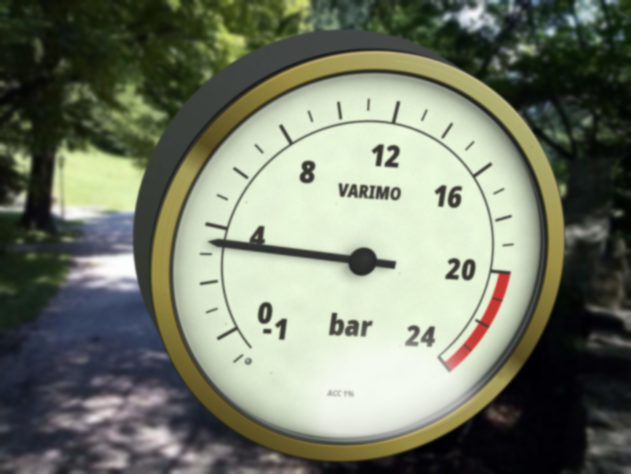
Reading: value=3.5 unit=bar
